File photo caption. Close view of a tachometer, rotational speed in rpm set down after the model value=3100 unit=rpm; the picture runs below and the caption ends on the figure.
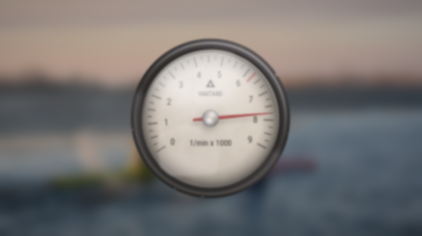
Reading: value=7750 unit=rpm
